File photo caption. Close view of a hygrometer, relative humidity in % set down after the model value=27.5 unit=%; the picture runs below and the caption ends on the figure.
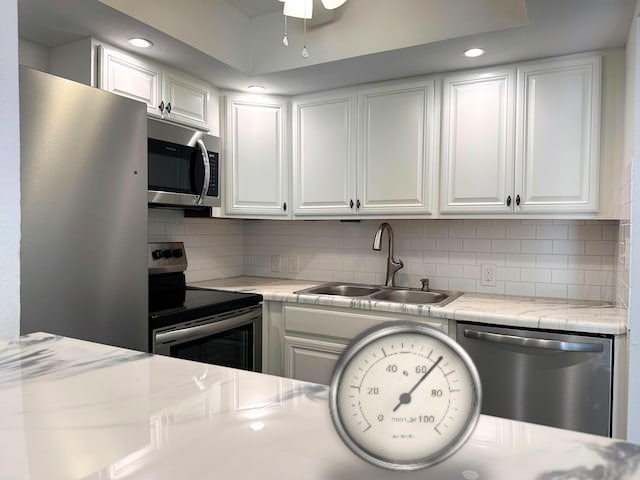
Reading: value=64 unit=%
